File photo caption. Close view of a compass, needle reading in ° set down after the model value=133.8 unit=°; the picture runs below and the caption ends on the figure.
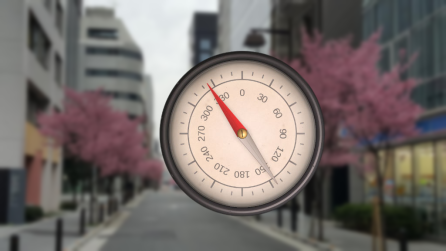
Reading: value=325 unit=°
